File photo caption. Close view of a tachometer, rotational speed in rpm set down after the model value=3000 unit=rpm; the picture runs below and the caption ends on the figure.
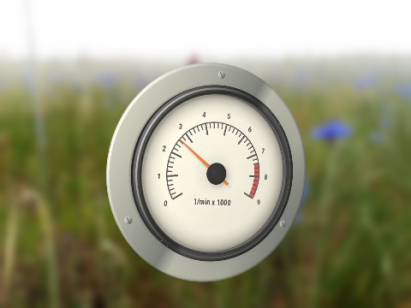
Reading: value=2600 unit=rpm
